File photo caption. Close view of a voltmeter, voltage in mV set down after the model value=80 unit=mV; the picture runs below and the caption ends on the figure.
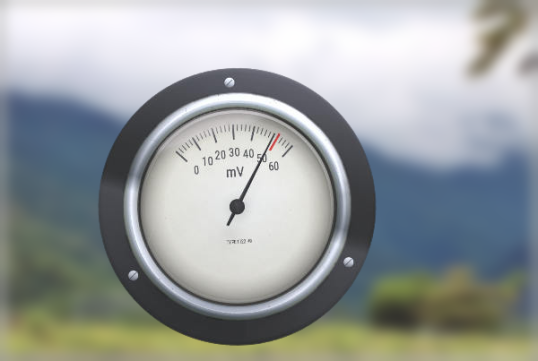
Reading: value=50 unit=mV
